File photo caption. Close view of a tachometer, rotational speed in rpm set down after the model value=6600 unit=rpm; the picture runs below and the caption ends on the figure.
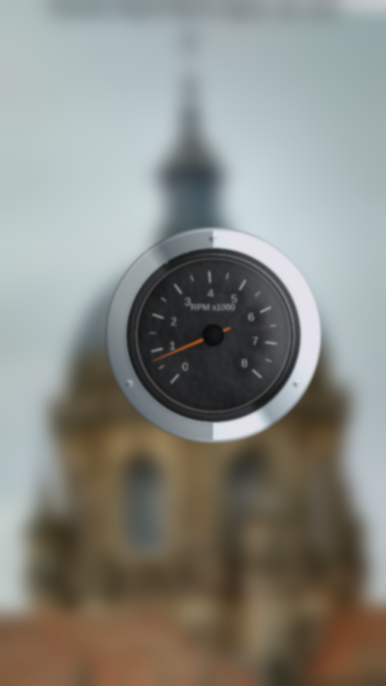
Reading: value=750 unit=rpm
